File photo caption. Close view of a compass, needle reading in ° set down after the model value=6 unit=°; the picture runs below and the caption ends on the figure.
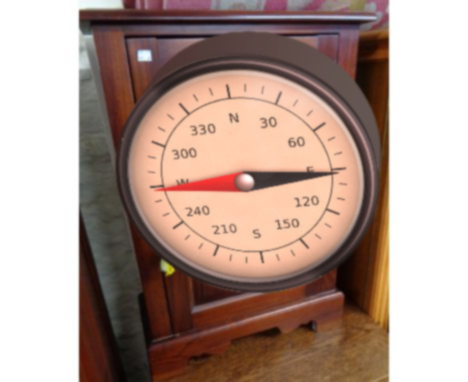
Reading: value=270 unit=°
